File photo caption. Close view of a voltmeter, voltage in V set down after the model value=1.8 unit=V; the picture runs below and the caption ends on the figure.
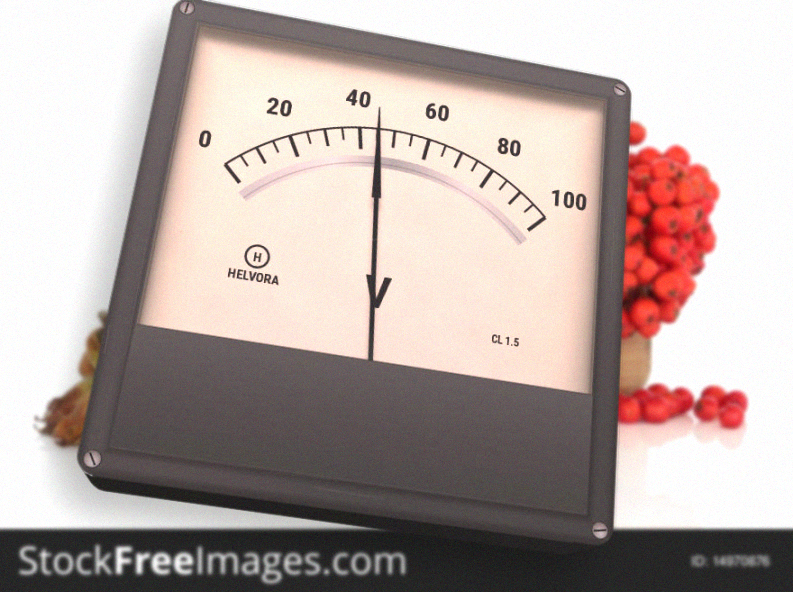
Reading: value=45 unit=V
